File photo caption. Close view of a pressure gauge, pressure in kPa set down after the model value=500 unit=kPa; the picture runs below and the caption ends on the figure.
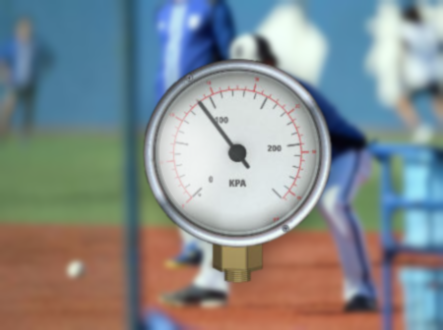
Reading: value=90 unit=kPa
